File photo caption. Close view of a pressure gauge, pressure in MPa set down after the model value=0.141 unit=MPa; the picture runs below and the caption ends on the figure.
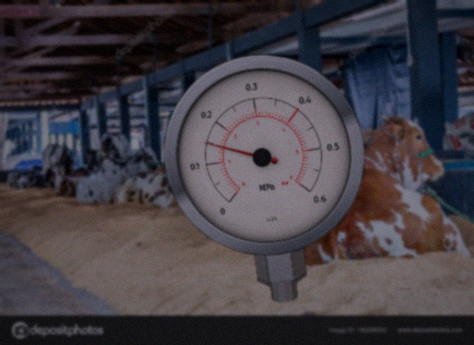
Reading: value=0.15 unit=MPa
